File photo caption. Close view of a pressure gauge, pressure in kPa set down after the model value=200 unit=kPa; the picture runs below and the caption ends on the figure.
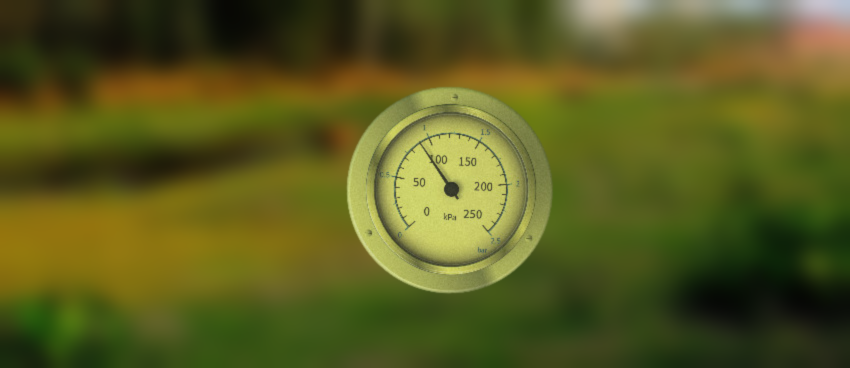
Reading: value=90 unit=kPa
